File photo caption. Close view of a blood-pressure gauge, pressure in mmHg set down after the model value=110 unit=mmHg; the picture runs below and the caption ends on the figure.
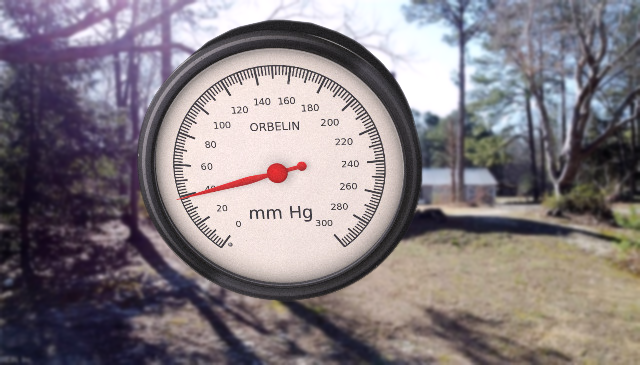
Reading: value=40 unit=mmHg
